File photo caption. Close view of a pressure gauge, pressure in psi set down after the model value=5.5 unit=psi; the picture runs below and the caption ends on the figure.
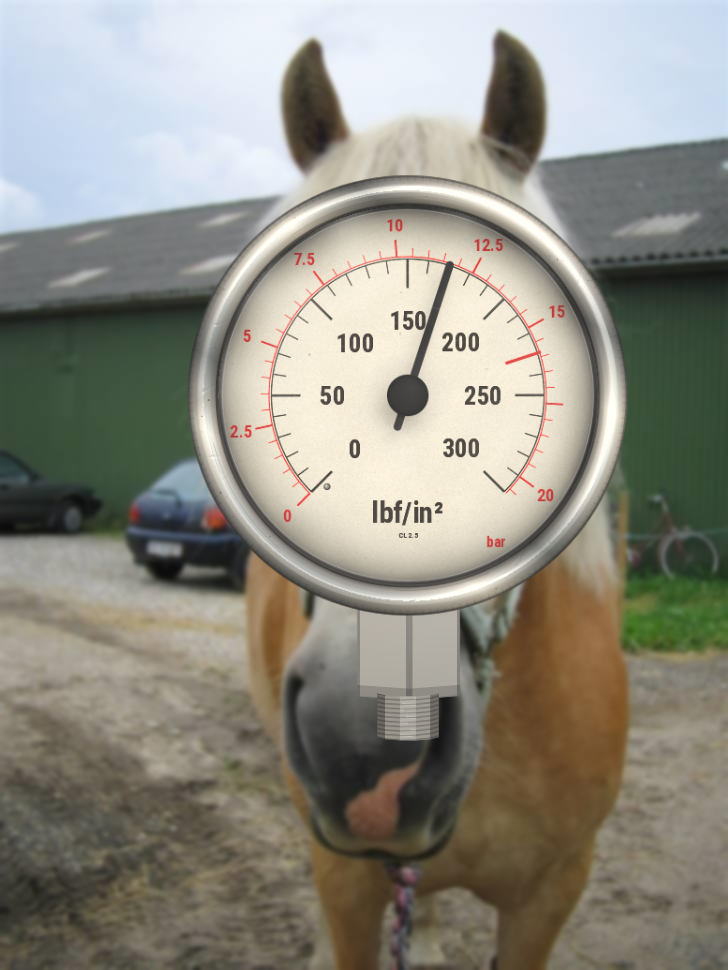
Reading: value=170 unit=psi
